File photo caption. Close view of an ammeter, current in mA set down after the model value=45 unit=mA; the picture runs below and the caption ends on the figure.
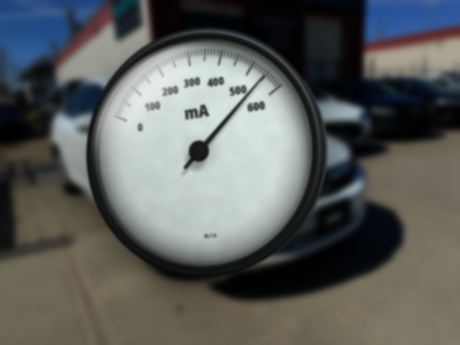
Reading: value=550 unit=mA
